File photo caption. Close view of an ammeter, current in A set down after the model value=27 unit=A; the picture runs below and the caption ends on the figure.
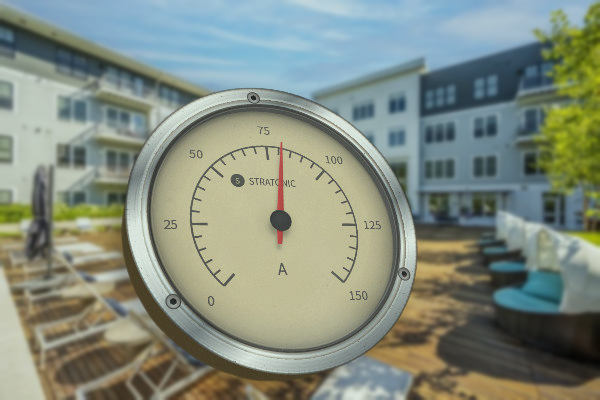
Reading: value=80 unit=A
